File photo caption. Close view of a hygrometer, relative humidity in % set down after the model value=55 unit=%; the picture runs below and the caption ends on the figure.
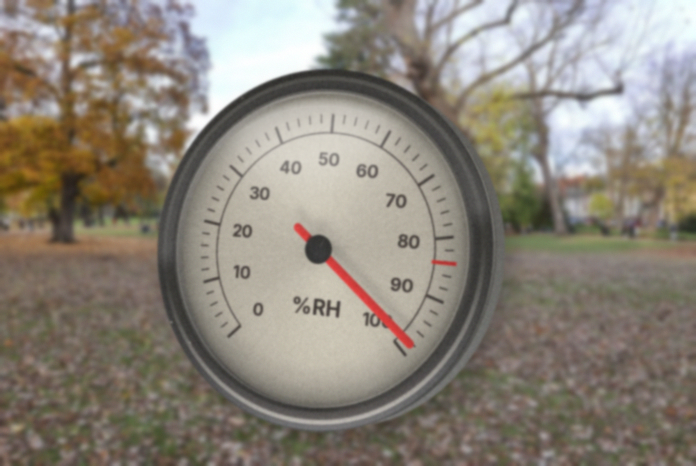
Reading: value=98 unit=%
